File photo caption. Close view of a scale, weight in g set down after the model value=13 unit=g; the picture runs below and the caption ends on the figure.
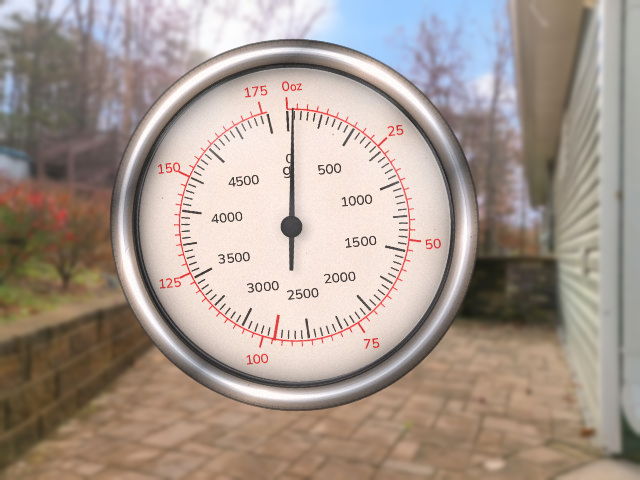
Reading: value=50 unit=g
